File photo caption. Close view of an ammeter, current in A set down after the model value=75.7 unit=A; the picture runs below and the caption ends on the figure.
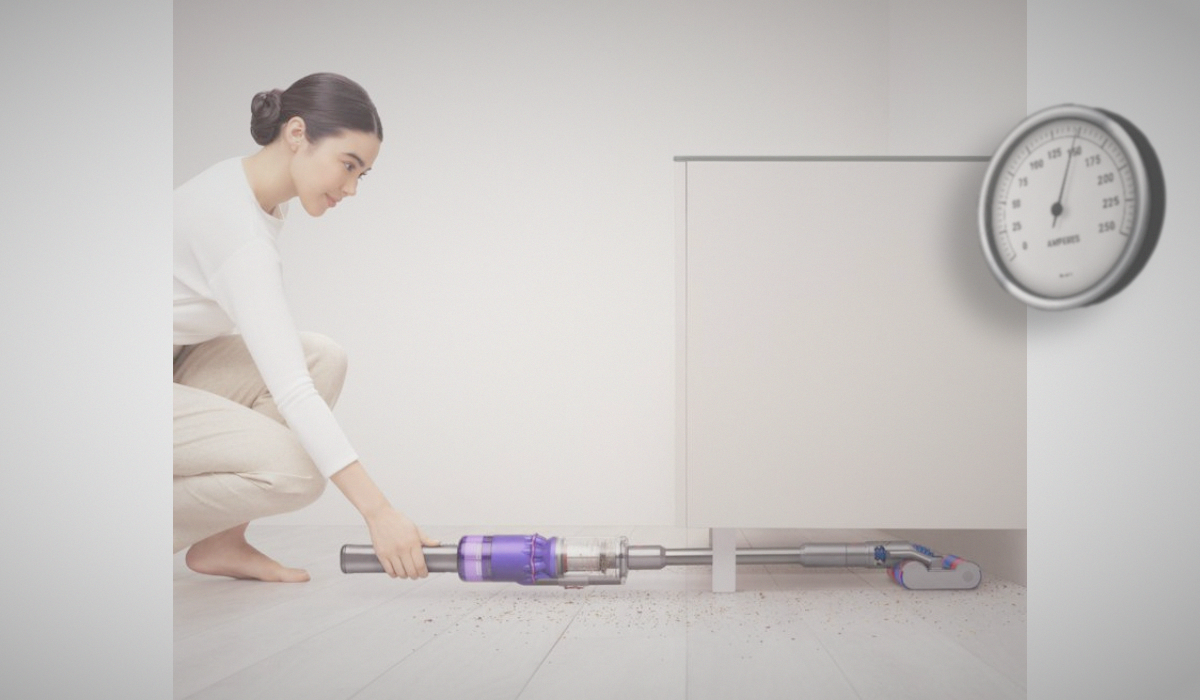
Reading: value=150 unit=A
